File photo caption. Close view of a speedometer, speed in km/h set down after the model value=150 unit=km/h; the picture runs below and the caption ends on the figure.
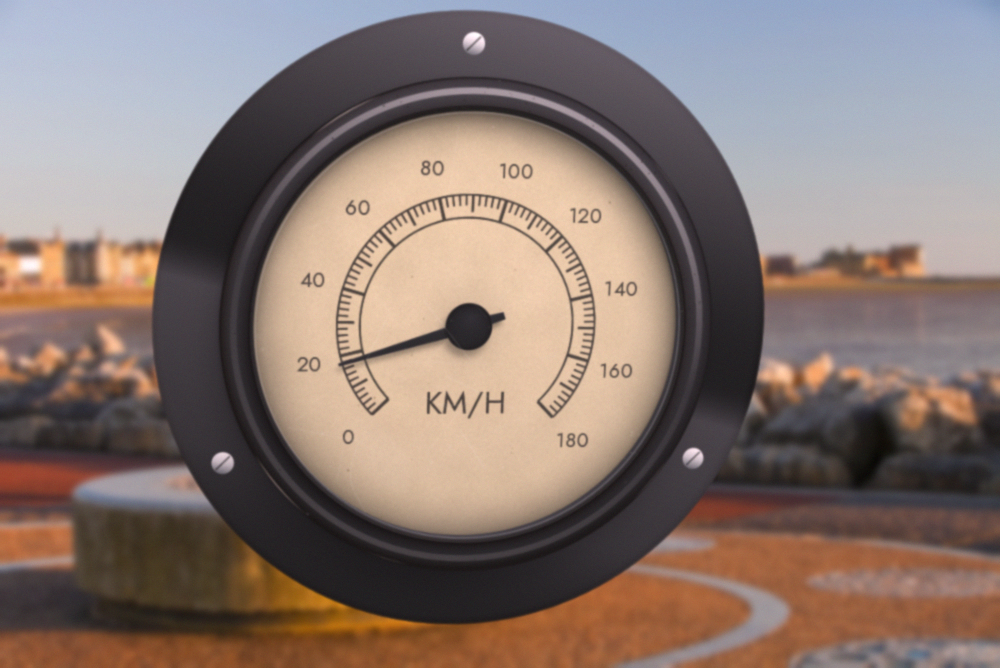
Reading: value=18 unit=km/h
